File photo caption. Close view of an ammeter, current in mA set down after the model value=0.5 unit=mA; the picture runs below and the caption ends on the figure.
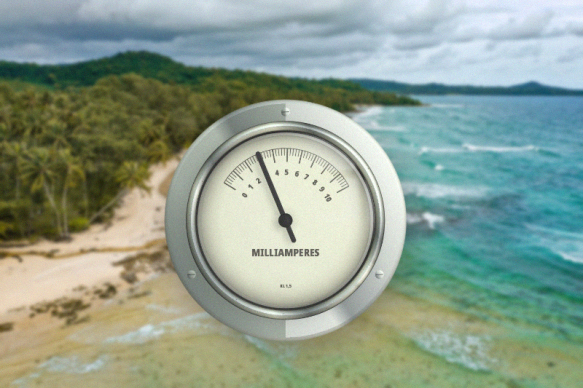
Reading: value=3 unit=mA
